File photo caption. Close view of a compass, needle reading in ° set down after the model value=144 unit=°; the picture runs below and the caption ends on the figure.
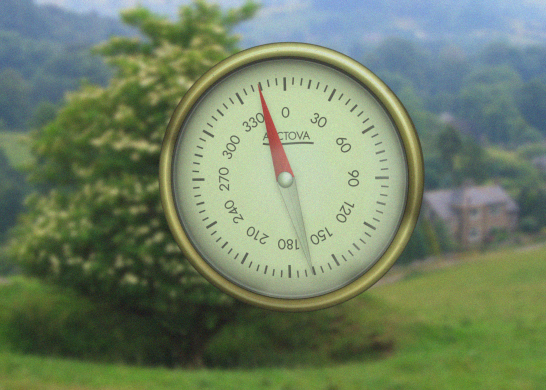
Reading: value=345 unit=°
